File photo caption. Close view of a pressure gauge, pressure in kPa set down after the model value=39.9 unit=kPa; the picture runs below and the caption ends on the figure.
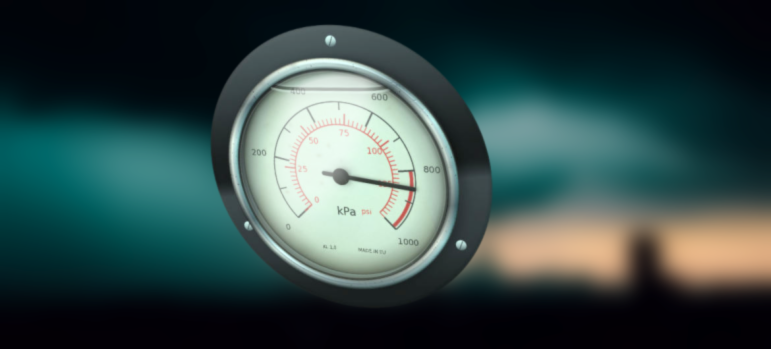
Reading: value=850 unit=kPa
